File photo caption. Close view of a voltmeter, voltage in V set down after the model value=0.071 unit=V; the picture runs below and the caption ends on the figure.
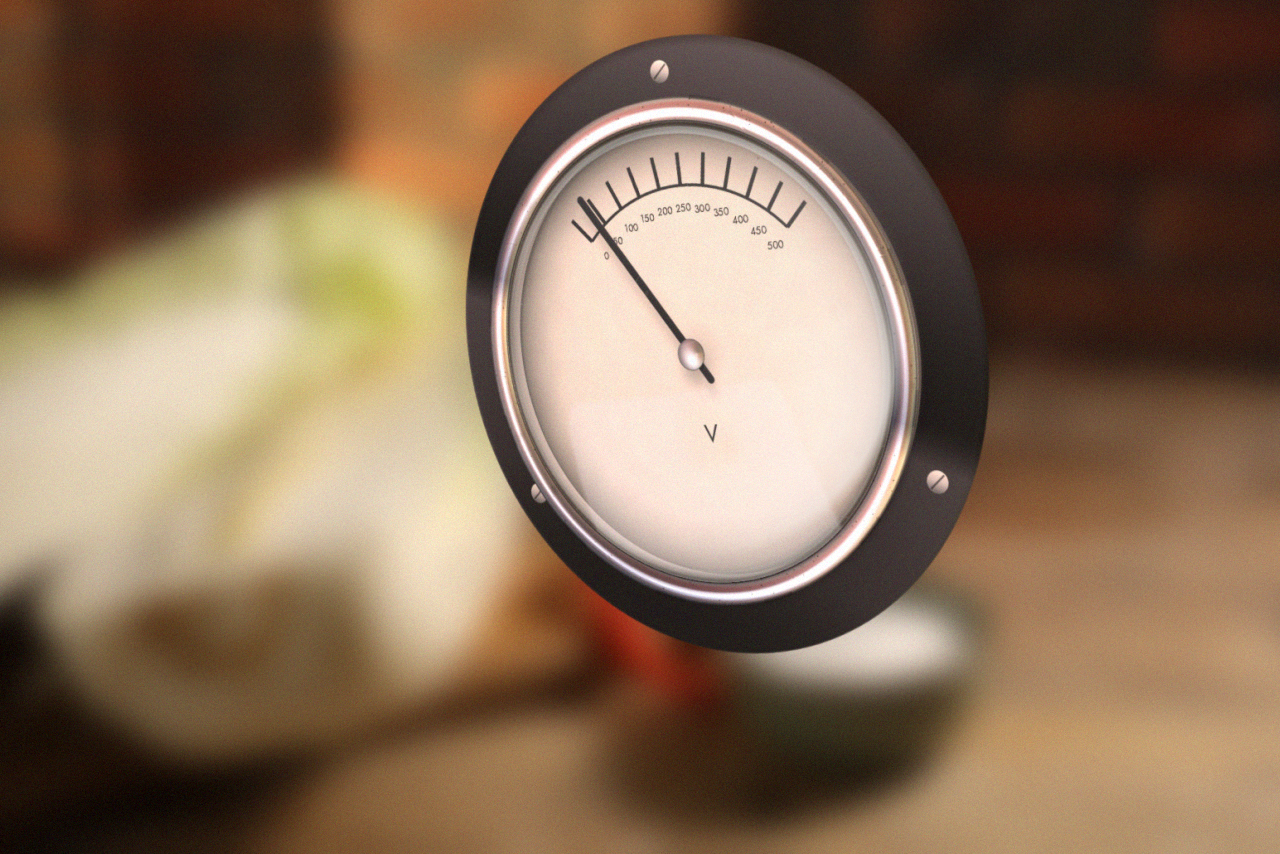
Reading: value=50 unit=V
